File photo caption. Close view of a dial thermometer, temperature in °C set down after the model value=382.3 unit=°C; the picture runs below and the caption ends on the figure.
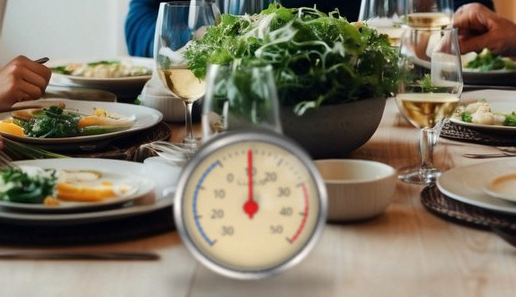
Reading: value=10 unit=°C
